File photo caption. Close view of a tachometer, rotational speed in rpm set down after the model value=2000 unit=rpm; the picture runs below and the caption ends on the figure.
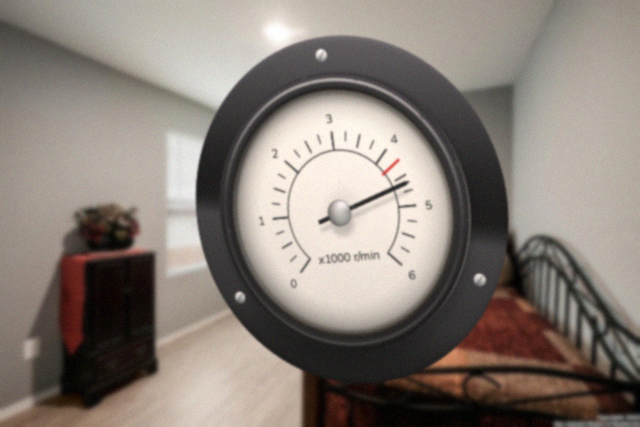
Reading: value=4625 unit=rpm
